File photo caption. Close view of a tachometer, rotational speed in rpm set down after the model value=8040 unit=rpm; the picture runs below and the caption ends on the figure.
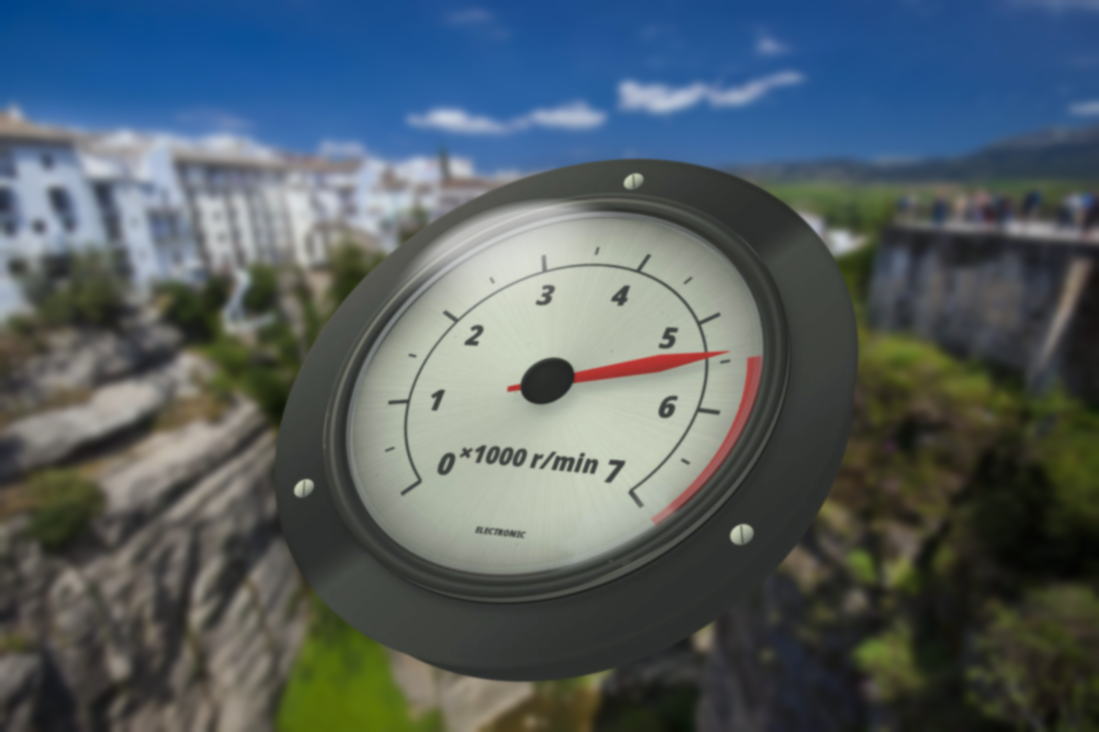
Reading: value=5500 unit=rpm
